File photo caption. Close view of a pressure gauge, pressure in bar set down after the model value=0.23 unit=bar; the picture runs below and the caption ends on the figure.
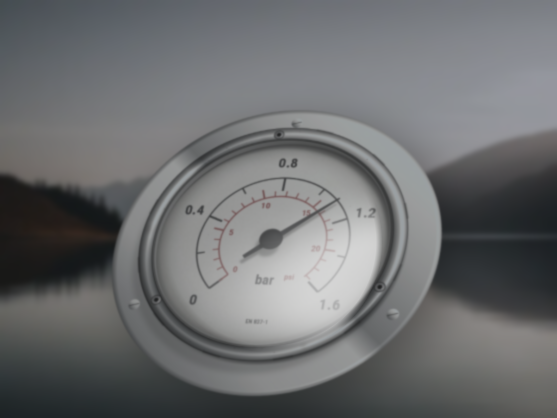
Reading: value=1.1 unit=bar
